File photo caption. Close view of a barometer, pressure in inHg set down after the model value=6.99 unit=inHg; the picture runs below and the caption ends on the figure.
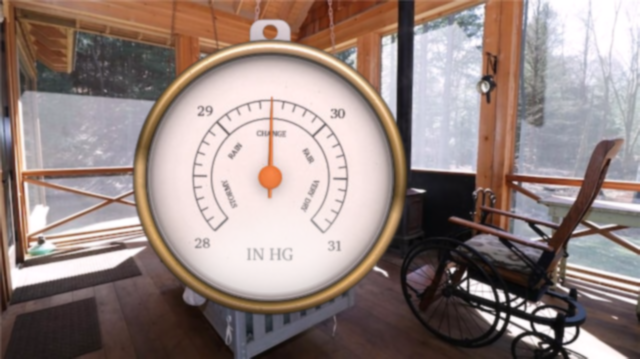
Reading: value=29.5 unit=inHg
